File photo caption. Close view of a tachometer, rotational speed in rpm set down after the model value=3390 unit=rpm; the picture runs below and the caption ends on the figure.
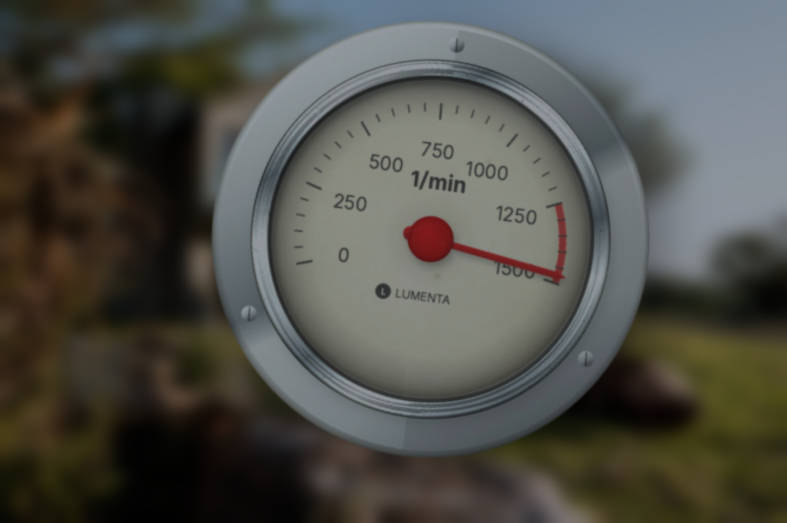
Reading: value=1475 unit=rpm
